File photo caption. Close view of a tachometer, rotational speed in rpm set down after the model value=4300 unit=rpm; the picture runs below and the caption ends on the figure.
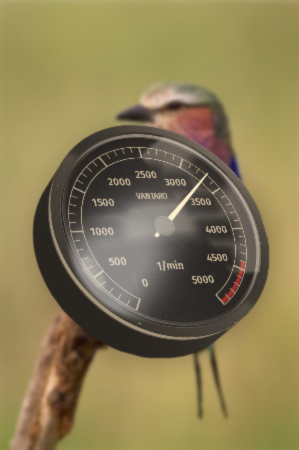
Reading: value=3300 unit=rpm
